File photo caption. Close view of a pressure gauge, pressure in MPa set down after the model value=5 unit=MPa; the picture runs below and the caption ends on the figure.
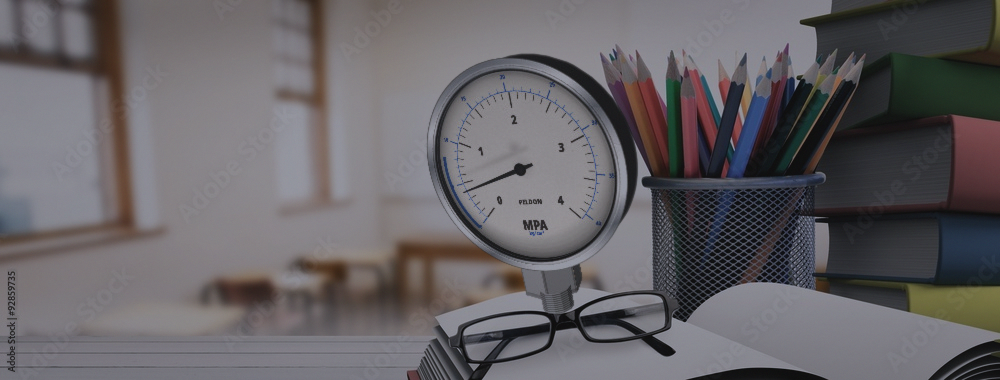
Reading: value=0.4 unit=MPa
